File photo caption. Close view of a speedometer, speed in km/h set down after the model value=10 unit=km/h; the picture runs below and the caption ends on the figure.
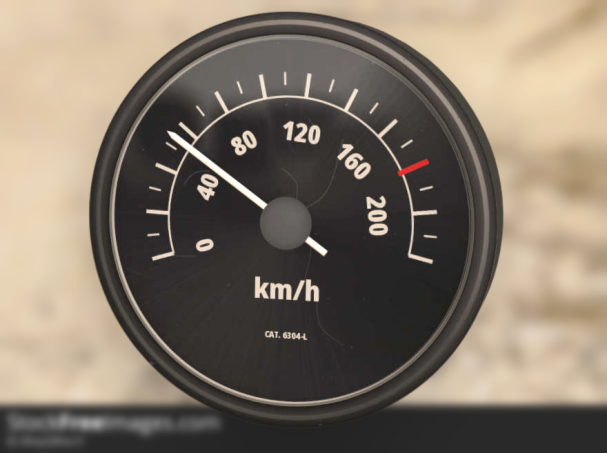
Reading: value=55 unit=km/h
